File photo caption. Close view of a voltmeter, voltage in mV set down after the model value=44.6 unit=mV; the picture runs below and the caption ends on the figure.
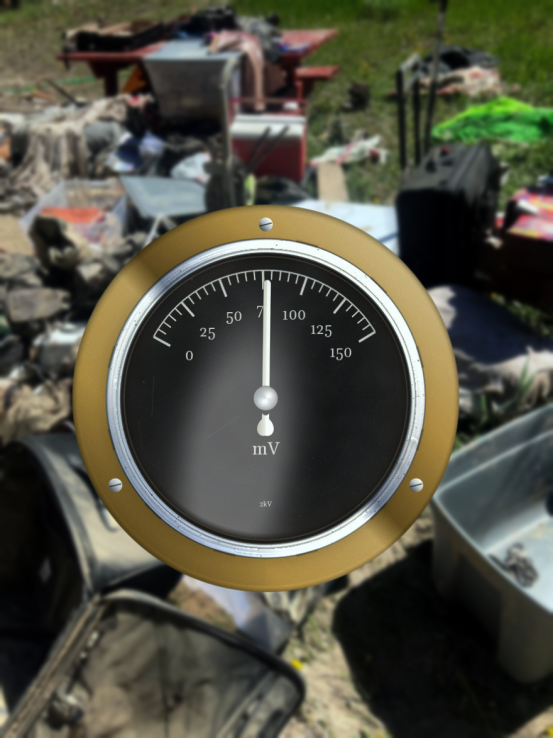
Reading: value=77.5 unit=mV
